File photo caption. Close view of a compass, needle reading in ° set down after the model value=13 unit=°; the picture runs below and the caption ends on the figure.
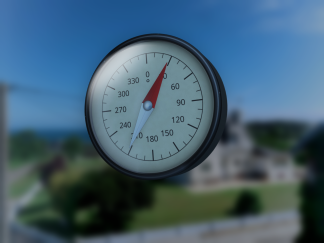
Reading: value=30 unit=°
